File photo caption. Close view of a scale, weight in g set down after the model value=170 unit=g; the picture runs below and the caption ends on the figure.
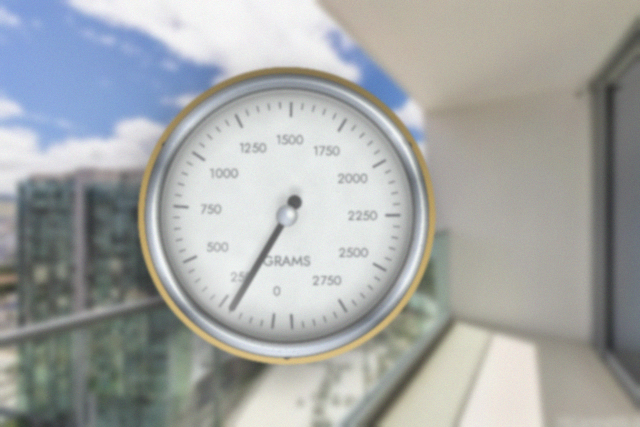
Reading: value=200 unit=g
